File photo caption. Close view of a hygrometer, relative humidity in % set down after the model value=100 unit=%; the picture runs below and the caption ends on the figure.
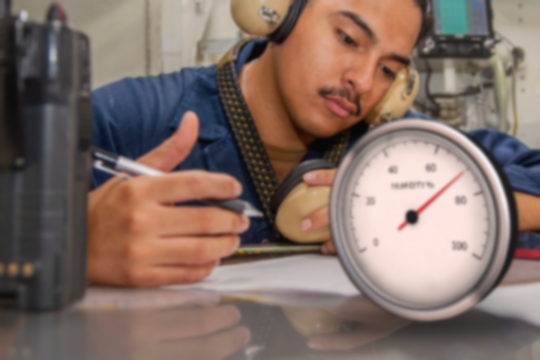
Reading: value=72 unit=%
